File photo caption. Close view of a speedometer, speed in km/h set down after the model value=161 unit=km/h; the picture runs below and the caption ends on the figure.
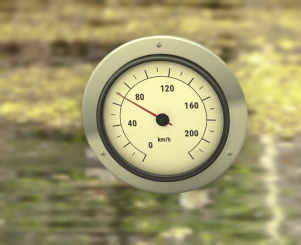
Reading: value=70 unit=km/h
